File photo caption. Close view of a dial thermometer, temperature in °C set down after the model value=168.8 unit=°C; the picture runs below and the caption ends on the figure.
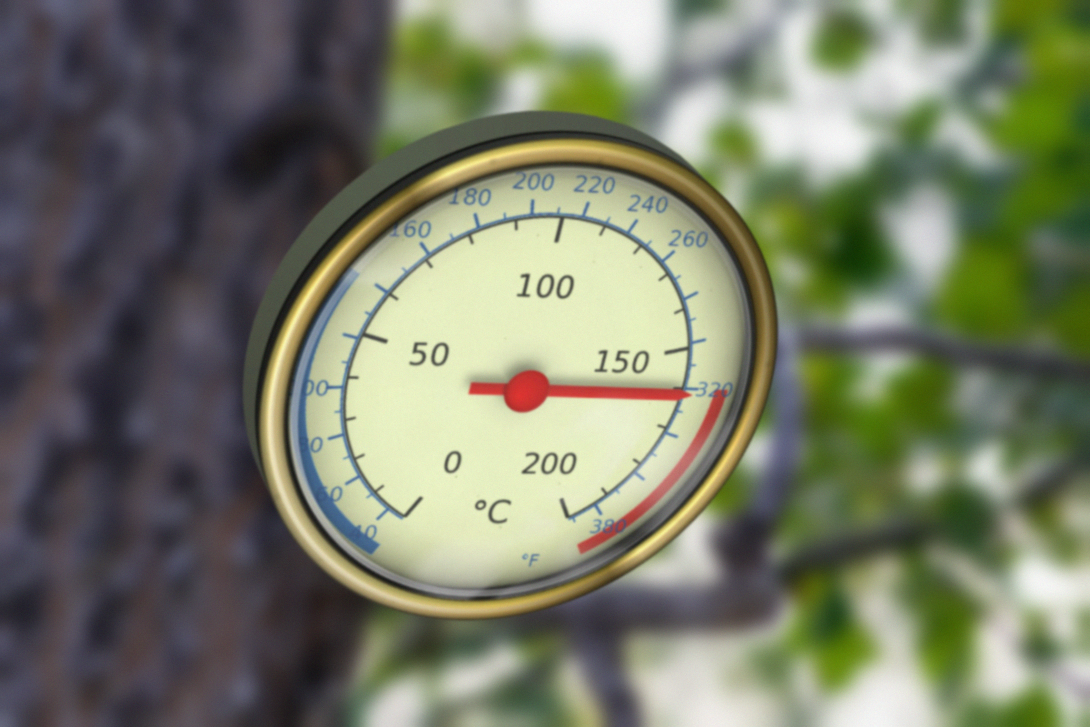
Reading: value=160 unit=°C
